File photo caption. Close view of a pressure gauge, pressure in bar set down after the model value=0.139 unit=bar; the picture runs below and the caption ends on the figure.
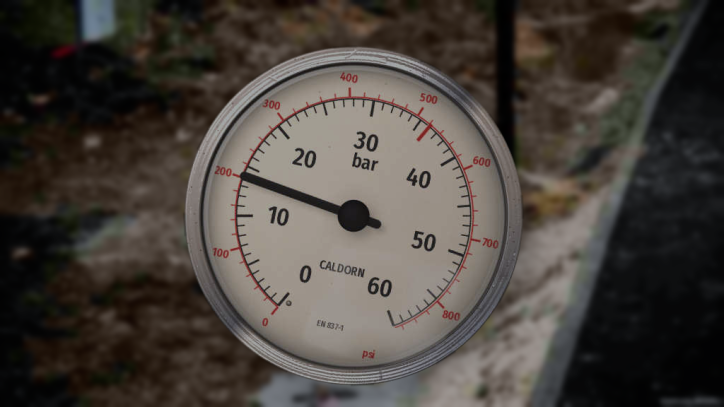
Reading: value=14 unit=bar
